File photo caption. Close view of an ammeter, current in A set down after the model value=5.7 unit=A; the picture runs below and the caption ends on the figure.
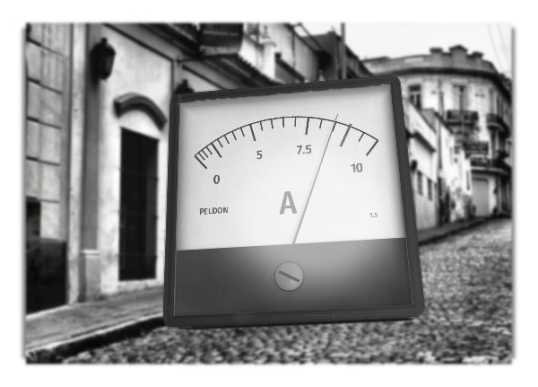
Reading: value=8.5 unit=A
